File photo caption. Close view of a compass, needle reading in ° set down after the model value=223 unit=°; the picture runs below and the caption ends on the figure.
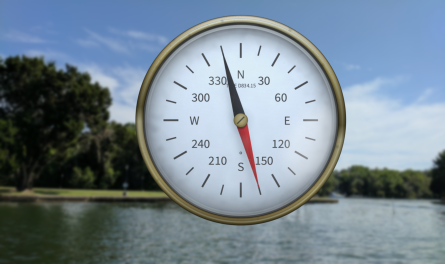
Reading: value=165 unit=°
